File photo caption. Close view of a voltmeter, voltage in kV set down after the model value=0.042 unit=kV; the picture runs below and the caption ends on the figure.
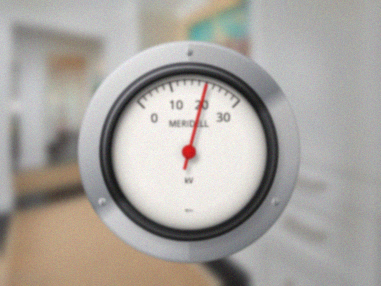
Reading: value=20 unit=kV
